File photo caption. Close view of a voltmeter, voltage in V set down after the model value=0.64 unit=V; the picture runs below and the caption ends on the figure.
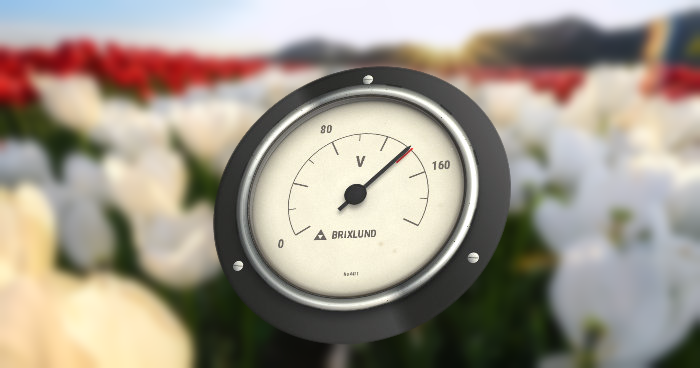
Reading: value=140 unit=V
